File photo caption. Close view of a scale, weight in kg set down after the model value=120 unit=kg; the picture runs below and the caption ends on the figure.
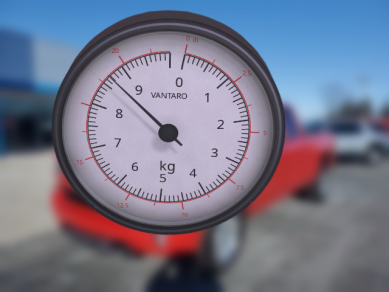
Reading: value=8.7 unit=kg
